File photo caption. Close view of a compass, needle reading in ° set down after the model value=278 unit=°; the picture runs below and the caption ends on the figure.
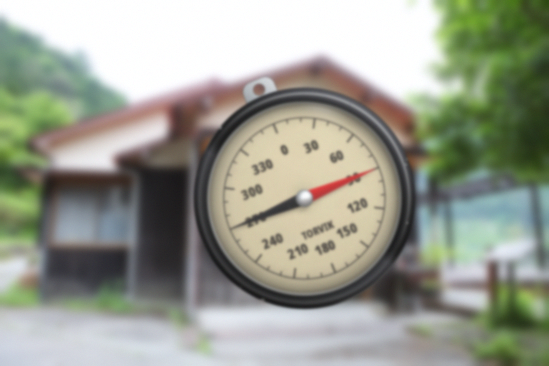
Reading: value=90 unit=°
